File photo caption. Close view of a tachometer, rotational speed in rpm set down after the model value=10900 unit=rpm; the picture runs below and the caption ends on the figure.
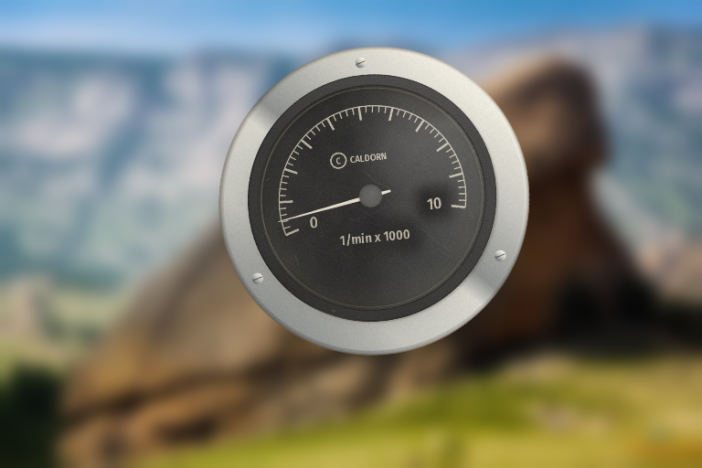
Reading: value=400 unit=rpm
